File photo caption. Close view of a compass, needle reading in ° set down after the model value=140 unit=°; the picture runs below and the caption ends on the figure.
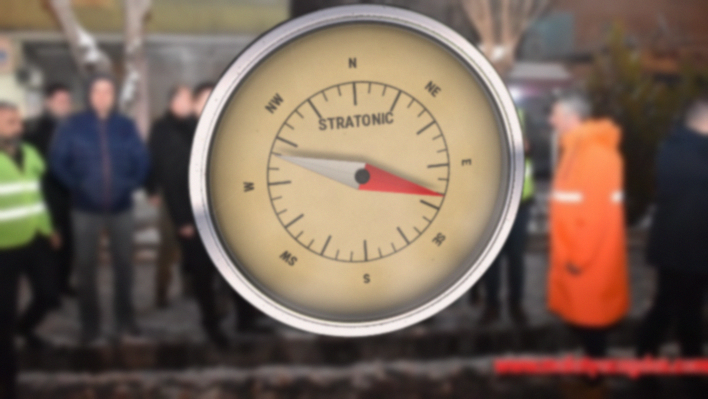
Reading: value=110 unit=°
